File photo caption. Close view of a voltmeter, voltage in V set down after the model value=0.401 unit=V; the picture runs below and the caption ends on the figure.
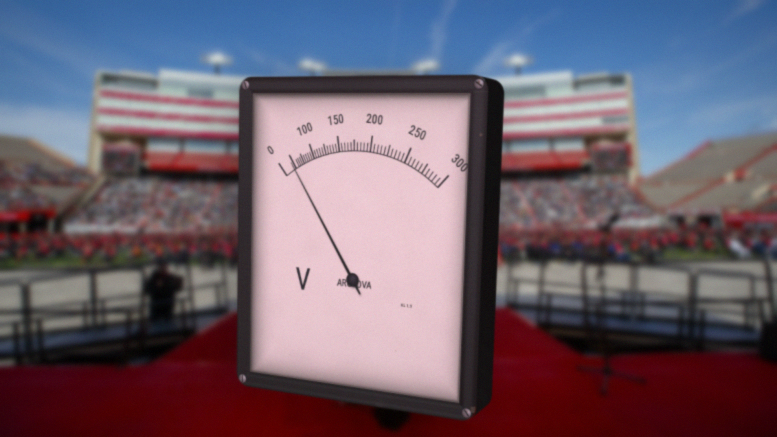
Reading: value=50 unit=V
